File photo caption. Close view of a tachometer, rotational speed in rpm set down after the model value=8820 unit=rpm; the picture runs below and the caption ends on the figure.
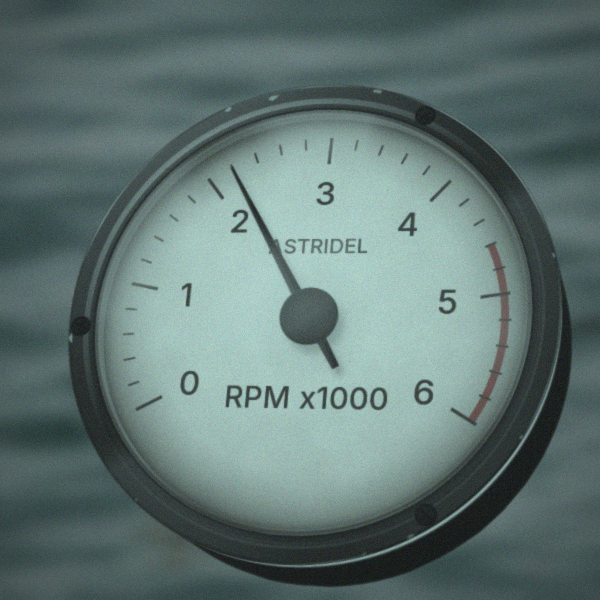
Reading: value=2200 unit=rpm
